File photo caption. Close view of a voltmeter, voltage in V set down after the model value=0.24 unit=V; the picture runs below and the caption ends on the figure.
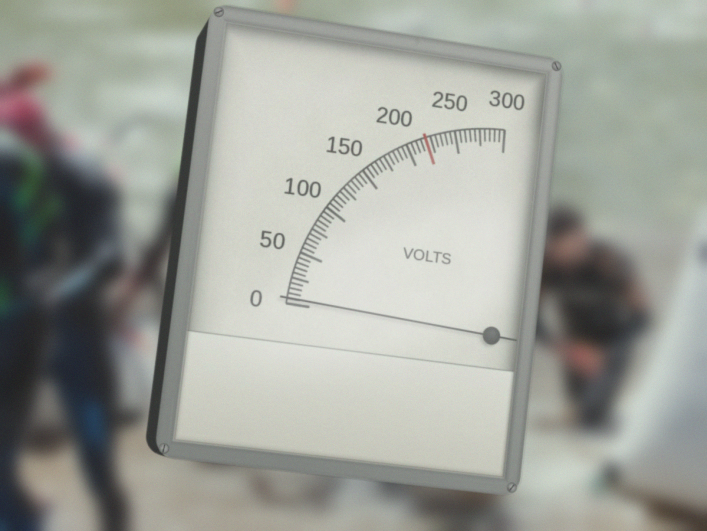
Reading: value=5 unit=V
